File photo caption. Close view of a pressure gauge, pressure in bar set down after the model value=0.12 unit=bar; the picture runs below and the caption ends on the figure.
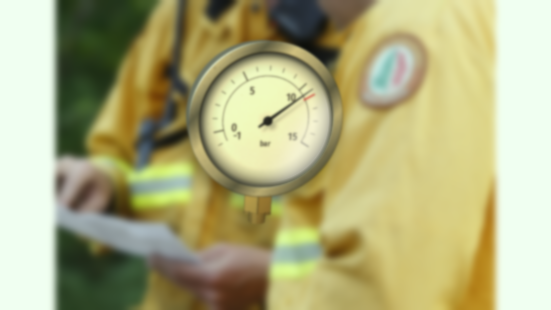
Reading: value=10.5 unit=bar
